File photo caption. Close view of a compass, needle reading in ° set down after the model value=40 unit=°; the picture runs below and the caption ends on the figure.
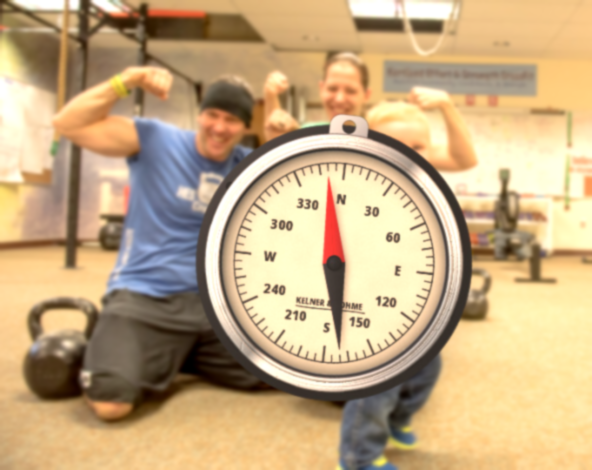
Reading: value=350 unit=°
